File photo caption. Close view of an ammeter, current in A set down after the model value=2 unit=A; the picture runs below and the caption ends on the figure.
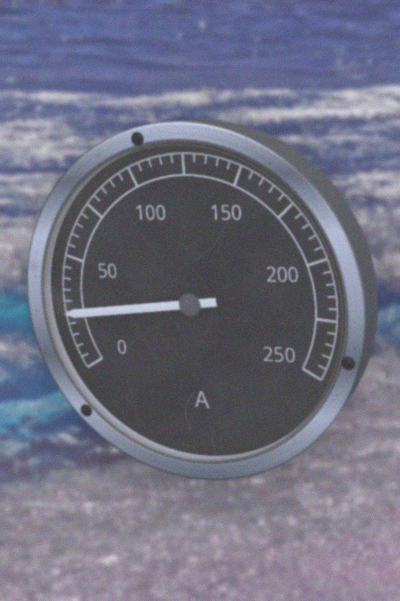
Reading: value=25 unit=A
